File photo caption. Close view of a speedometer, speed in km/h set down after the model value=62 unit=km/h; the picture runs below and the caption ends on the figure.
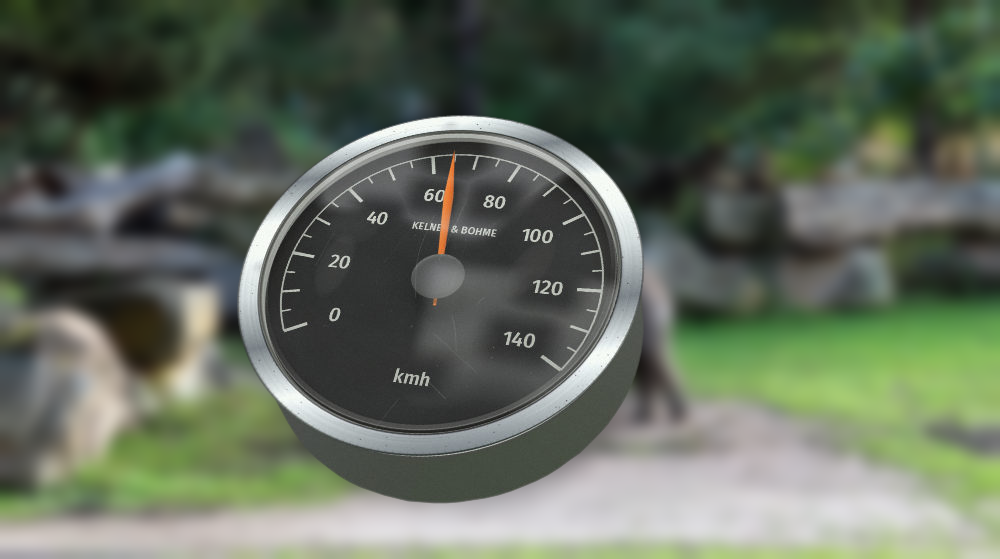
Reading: value=65 unit=km/h
